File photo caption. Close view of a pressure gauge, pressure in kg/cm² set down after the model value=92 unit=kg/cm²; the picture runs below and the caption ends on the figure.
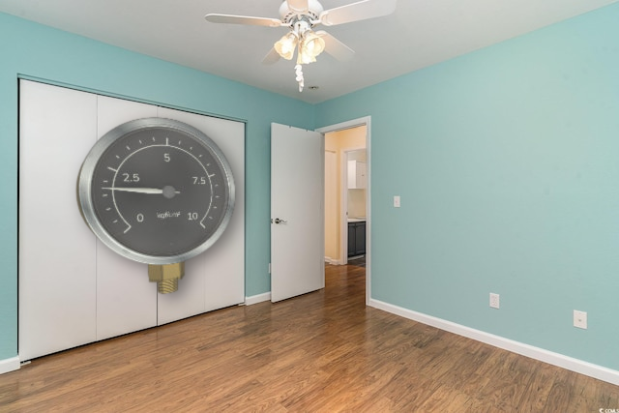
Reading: value=1.75 unit=kg/cm²
